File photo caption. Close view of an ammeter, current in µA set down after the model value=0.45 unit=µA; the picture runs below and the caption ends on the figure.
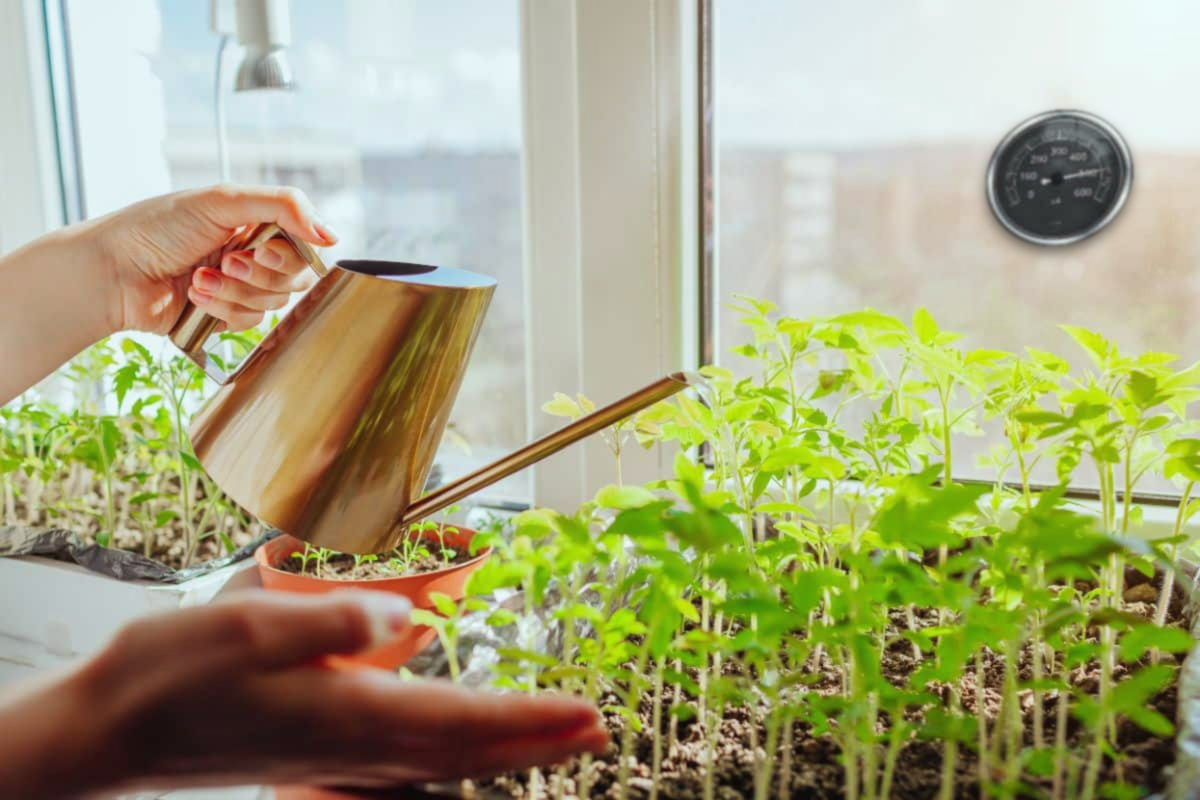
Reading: value=500 unit=µA
